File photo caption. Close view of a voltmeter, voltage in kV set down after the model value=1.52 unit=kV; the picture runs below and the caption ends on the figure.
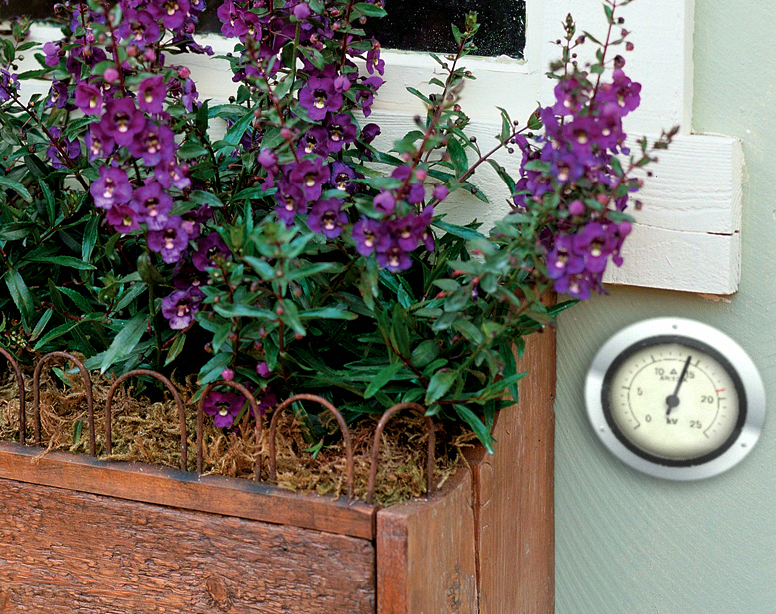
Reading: value=14 unit=kV
